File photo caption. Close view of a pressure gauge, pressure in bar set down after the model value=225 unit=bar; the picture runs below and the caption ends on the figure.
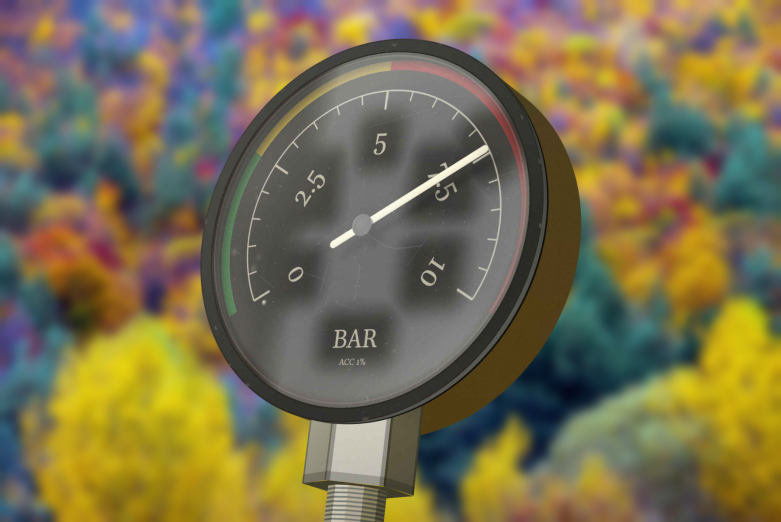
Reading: value=7.5 unit=bar
